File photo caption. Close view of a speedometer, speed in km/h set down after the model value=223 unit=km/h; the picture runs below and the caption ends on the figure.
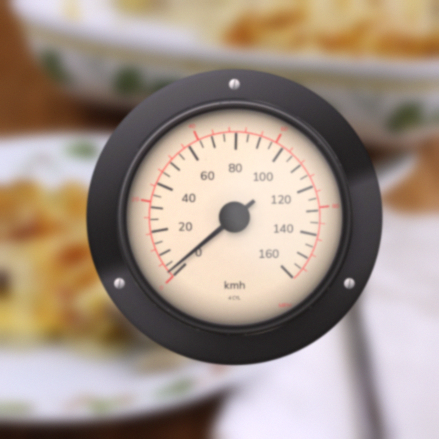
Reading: value=2.5 unit=km/h
